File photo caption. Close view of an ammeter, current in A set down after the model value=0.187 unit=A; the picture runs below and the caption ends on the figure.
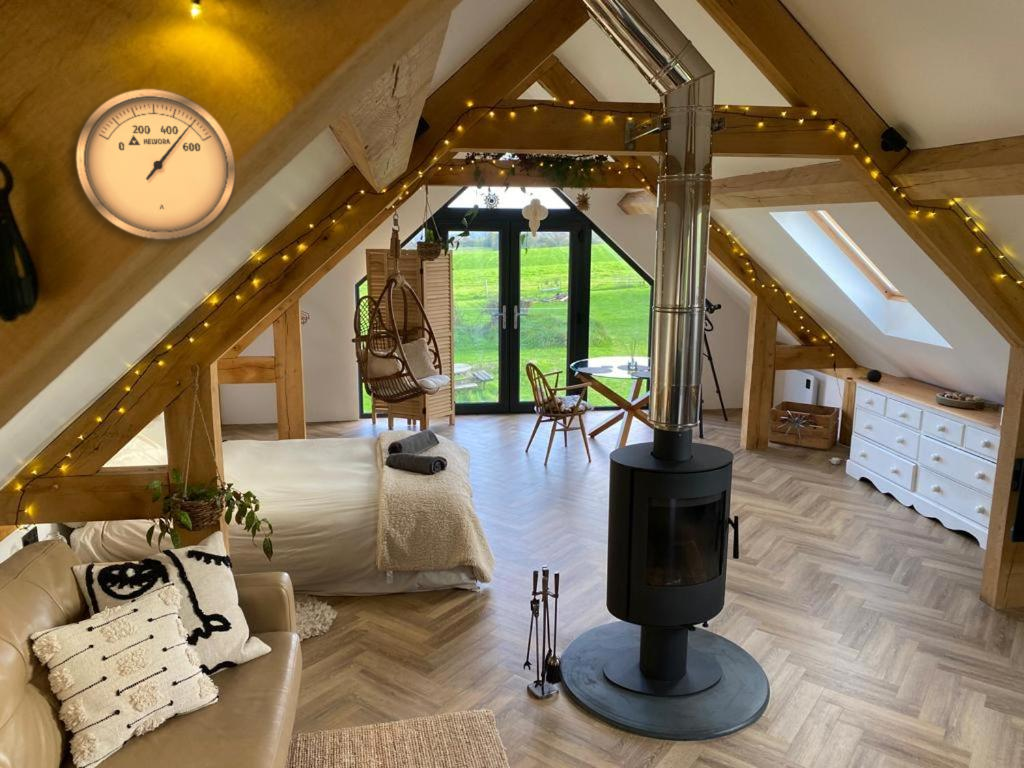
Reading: value=500 unit=A
